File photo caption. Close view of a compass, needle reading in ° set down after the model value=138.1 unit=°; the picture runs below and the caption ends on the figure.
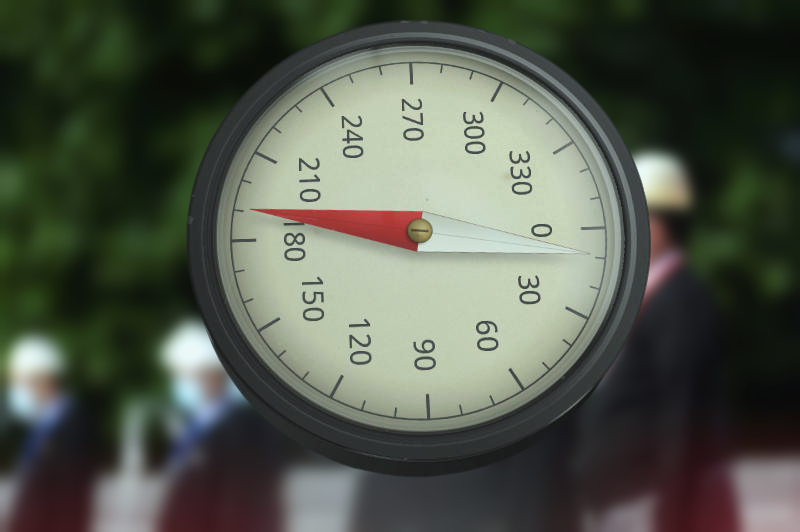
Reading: value=190 unit=°
